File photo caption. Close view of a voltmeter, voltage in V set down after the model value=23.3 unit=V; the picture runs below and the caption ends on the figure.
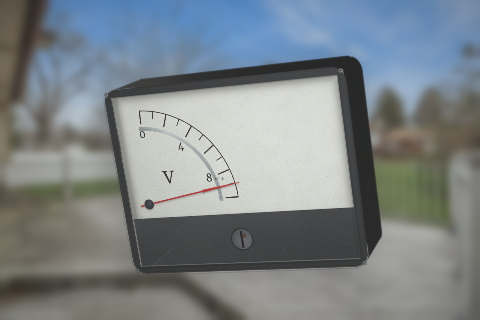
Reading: value=9 unit=V
